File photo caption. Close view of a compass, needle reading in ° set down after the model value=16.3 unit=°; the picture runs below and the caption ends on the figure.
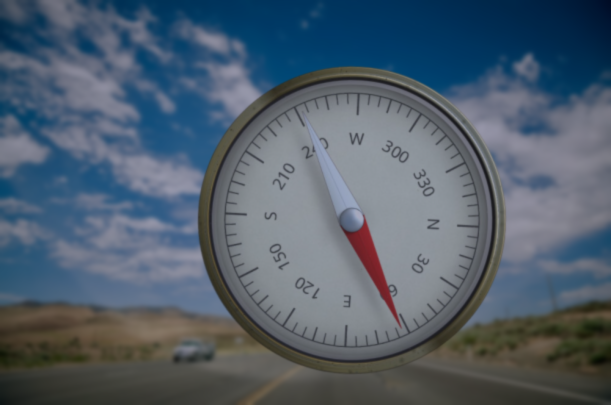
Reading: value=62.5 unit=°
